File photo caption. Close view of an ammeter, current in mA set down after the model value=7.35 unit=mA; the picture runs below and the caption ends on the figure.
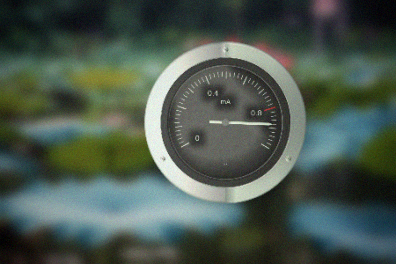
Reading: value=0.88 unit=mA
